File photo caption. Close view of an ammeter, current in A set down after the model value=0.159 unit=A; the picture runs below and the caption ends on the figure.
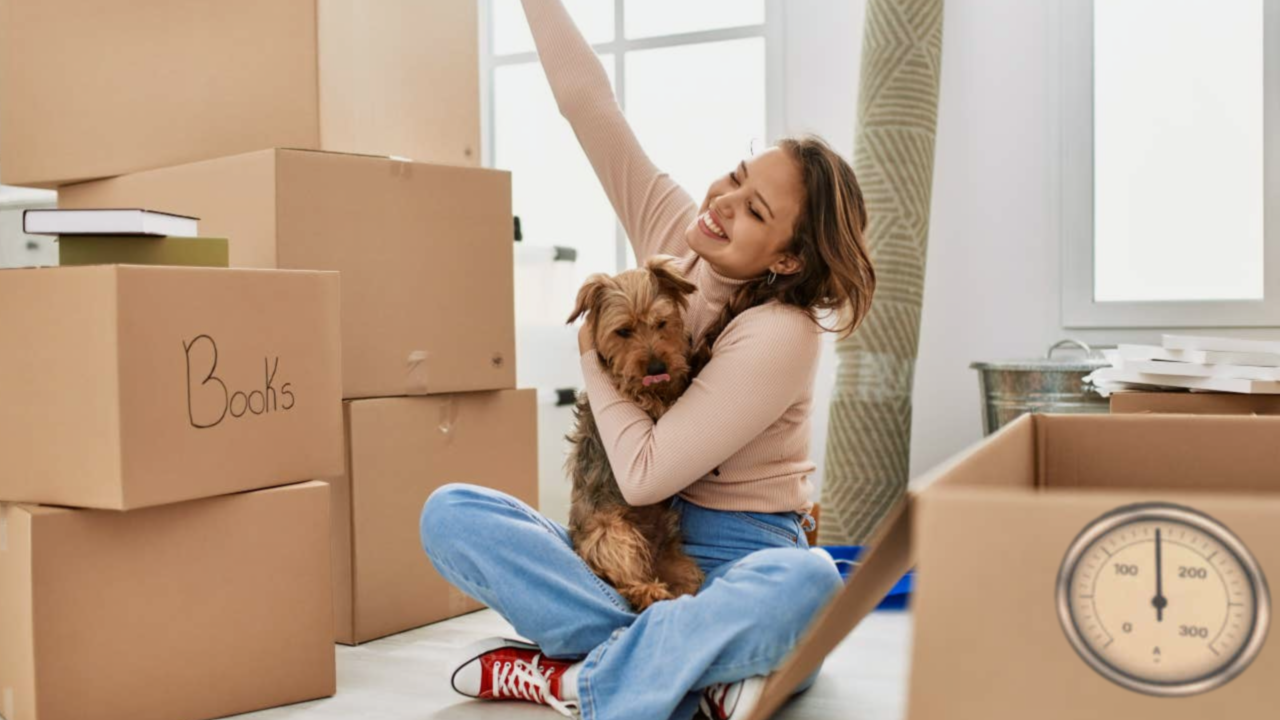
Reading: value=150 unit=A
